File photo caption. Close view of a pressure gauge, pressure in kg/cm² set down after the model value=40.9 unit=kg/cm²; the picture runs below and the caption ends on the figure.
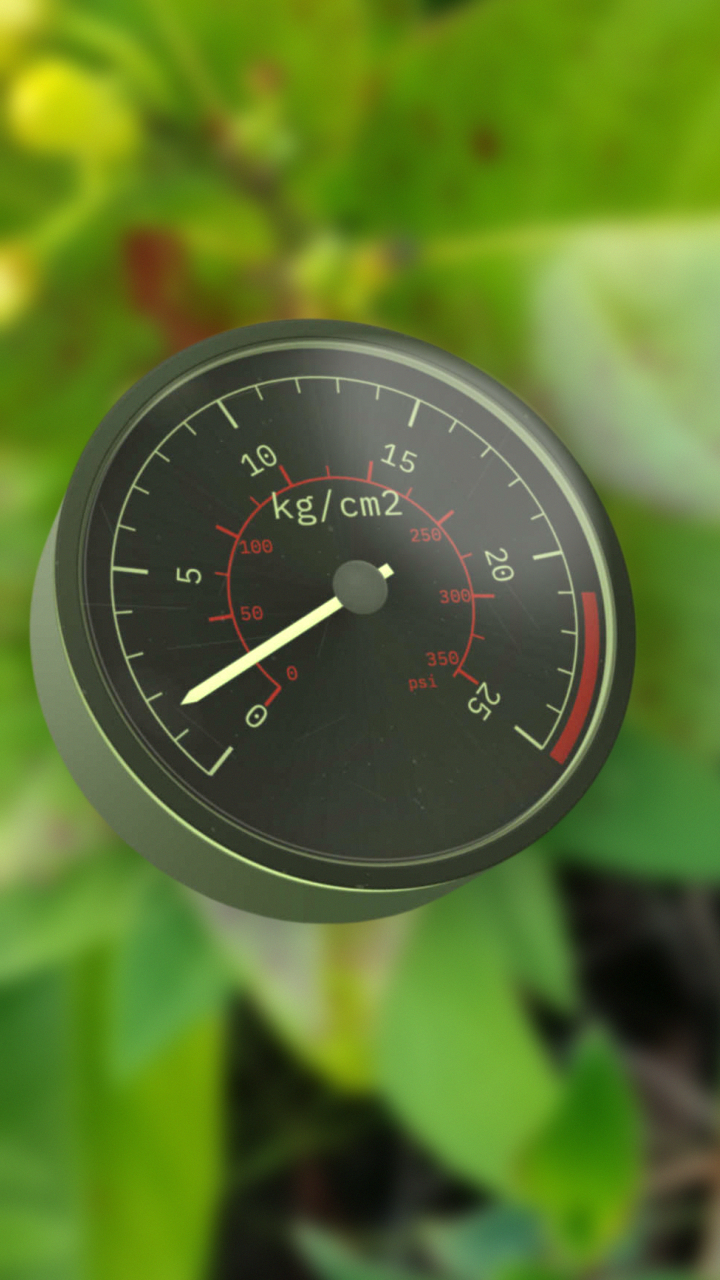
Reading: value=1.5 unit=kg/cm²
